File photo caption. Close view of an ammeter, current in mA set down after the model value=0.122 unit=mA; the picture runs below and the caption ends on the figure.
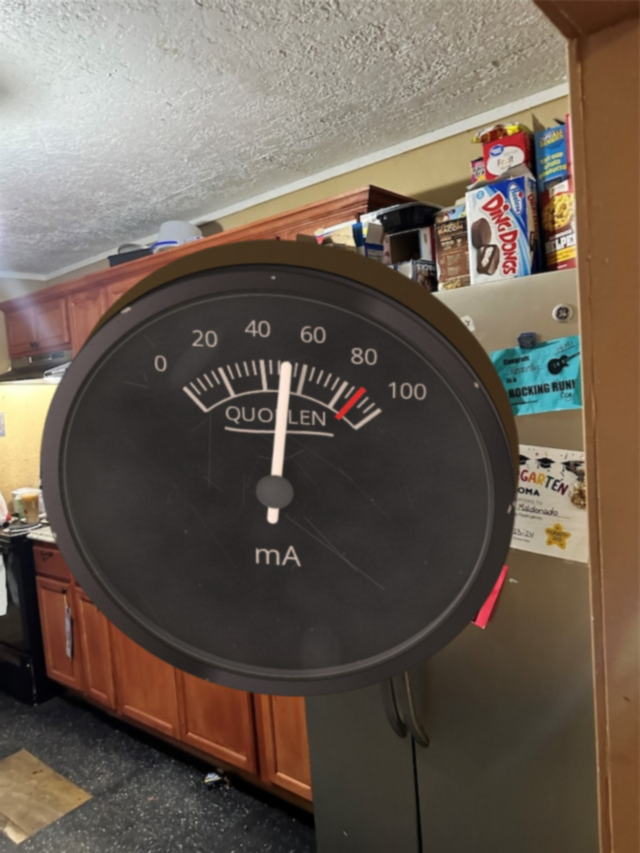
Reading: value=52 unit=mA
